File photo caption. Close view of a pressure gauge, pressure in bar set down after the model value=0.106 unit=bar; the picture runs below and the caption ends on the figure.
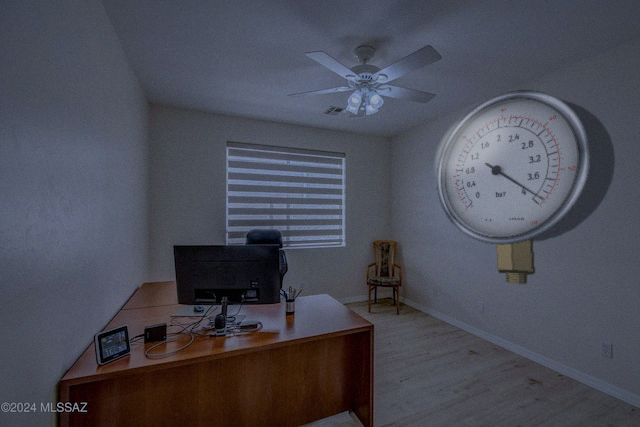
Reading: value=3.9 unit=bar
